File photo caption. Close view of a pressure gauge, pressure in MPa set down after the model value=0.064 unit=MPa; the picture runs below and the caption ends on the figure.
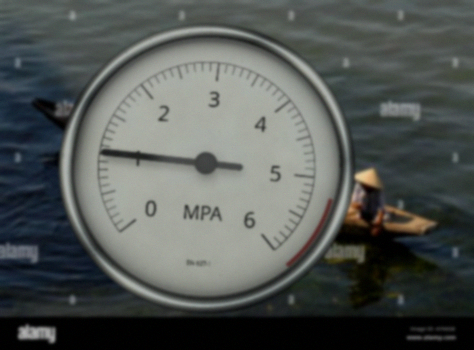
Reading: value=1 unit=MPa
